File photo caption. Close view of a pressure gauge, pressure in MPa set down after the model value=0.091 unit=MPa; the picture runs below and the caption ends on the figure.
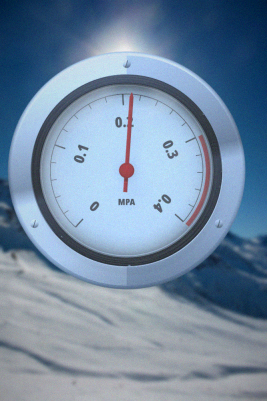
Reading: value=0.21 unit=MPa
